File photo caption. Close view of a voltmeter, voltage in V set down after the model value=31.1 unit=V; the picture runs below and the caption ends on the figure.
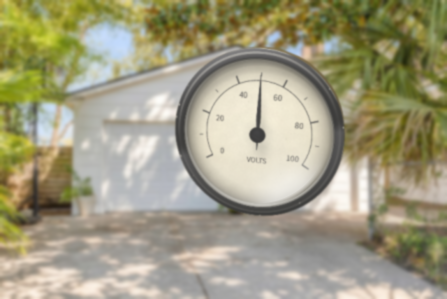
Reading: value=50 unit=V
